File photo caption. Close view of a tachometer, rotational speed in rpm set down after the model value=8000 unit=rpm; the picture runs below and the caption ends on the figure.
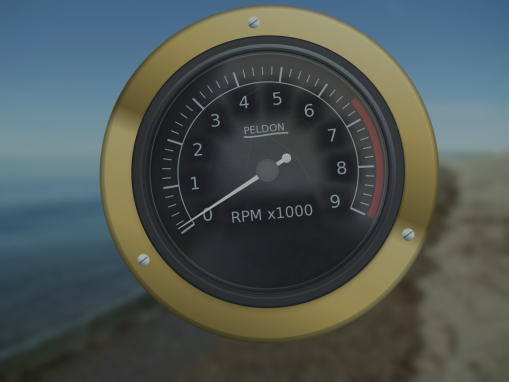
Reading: value=100 unit=rpm
